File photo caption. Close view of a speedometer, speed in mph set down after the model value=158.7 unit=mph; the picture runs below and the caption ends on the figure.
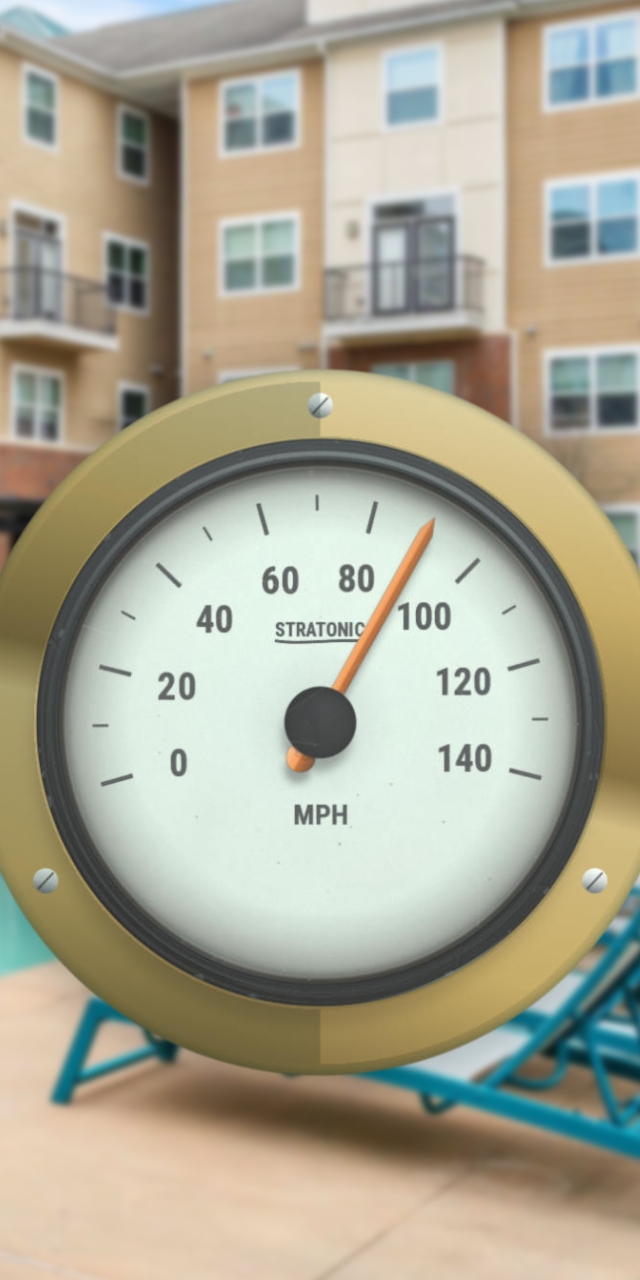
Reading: value=90 unit=mph
